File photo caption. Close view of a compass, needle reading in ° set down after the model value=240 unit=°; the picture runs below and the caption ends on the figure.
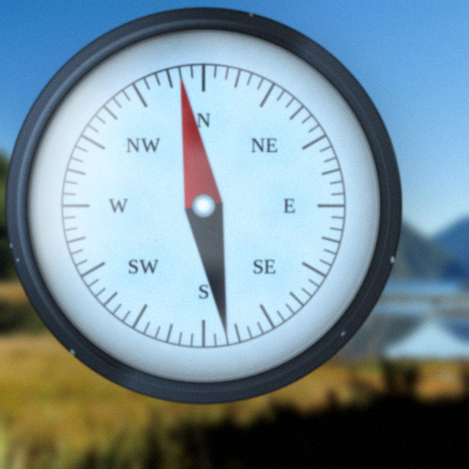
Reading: value=350 unit=°
